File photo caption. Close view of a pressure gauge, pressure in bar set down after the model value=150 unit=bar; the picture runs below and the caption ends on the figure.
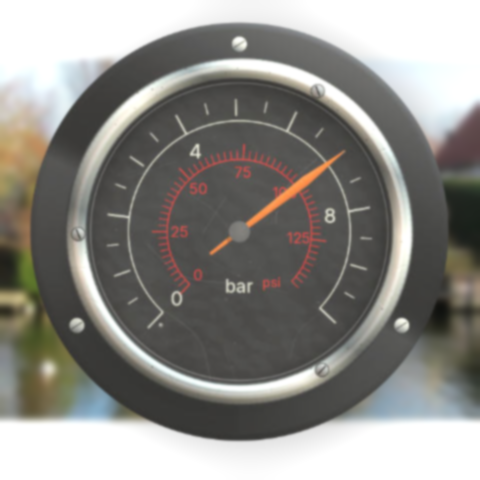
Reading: value=7 unit=bar
